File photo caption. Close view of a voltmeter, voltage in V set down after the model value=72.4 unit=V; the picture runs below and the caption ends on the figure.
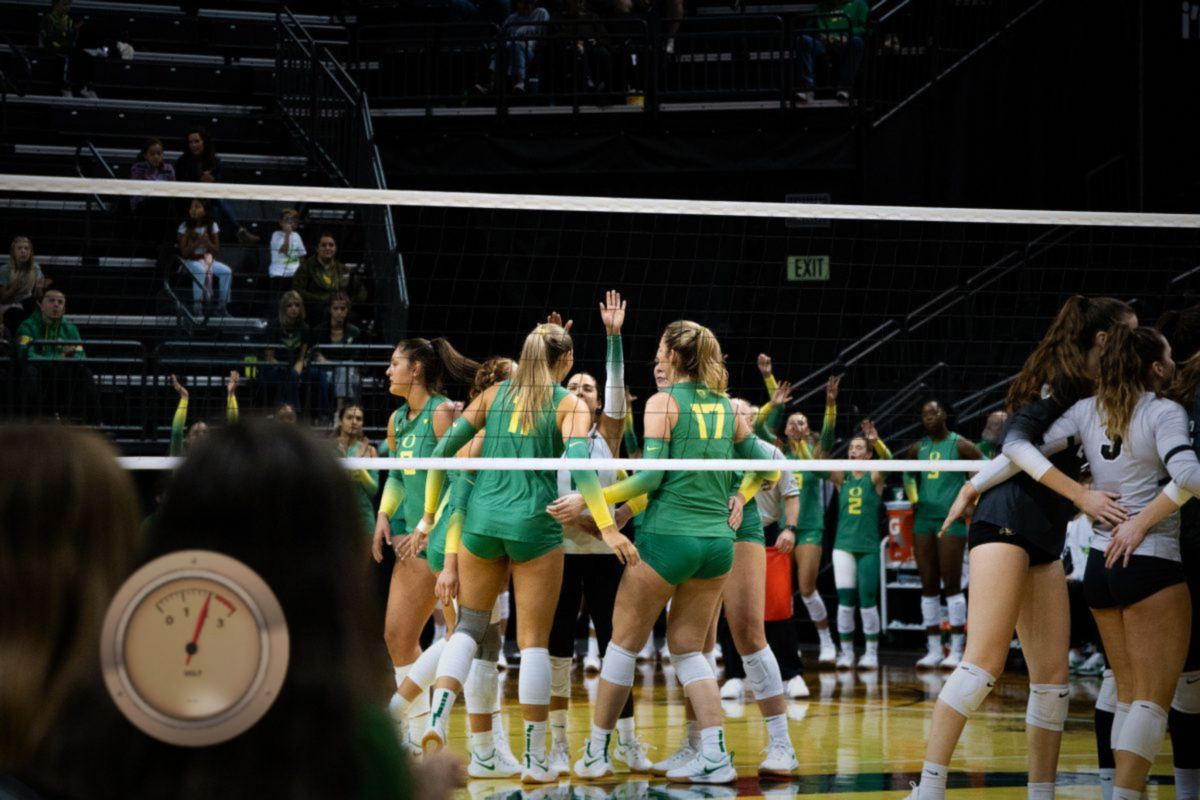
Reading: value=2 unit=V
